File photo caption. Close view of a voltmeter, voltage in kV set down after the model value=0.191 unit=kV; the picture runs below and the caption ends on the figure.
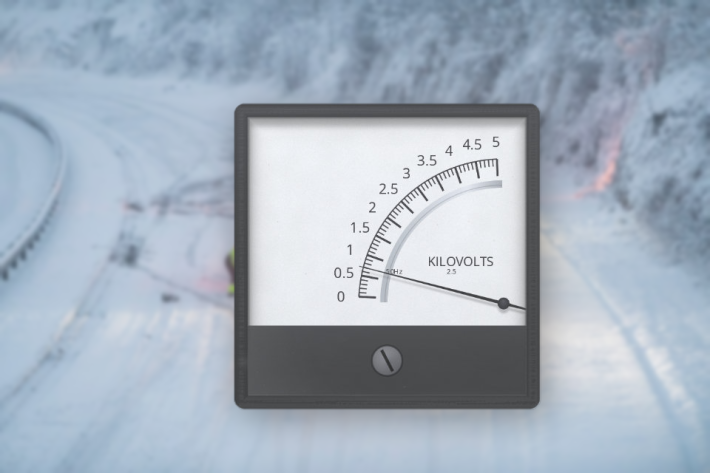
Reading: value=0.7 unit=kV
